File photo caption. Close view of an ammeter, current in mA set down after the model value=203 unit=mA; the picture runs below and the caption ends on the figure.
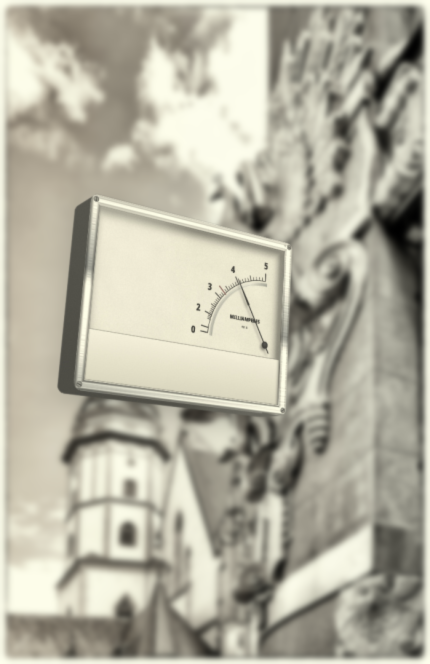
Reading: value=4 unit=mA
